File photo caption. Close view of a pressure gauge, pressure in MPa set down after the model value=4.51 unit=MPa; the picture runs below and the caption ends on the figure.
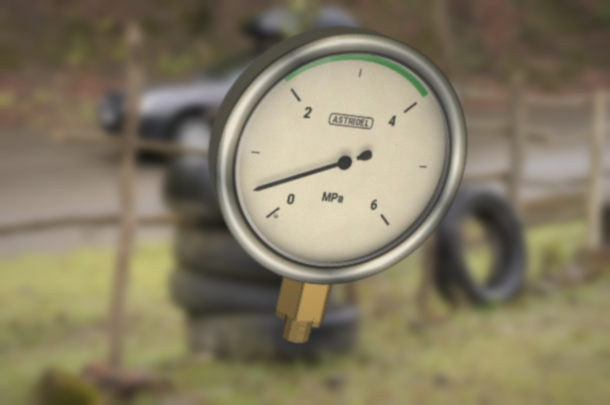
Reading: value=0.5 unit=MPa
